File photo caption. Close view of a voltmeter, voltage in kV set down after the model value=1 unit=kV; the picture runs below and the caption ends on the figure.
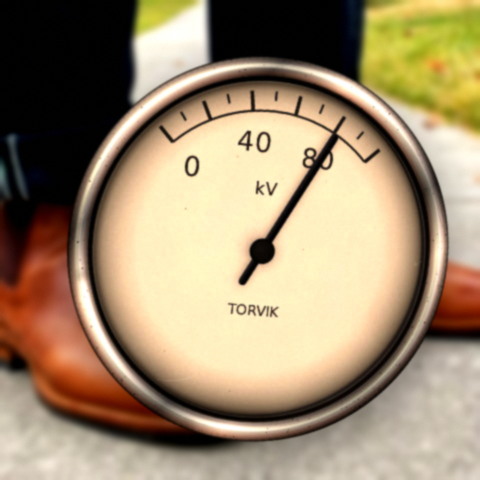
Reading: value=80 unit=kV
